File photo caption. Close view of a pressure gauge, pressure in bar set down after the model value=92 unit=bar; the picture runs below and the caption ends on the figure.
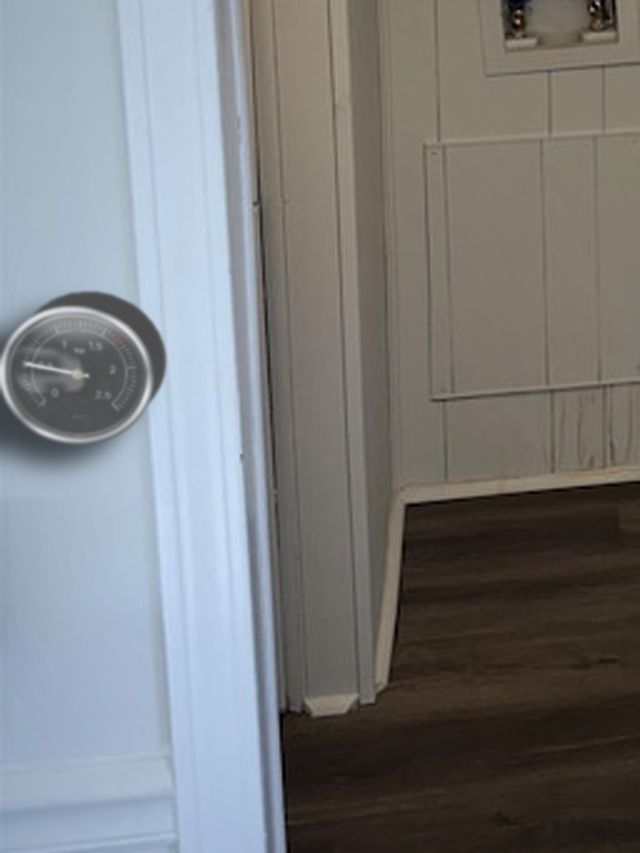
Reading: value=0.5 unit=bar
